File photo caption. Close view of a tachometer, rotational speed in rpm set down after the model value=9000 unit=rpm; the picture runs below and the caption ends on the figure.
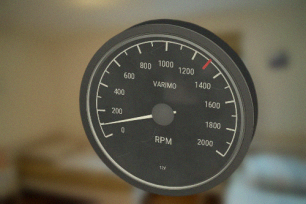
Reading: value=100 unit=rpm
